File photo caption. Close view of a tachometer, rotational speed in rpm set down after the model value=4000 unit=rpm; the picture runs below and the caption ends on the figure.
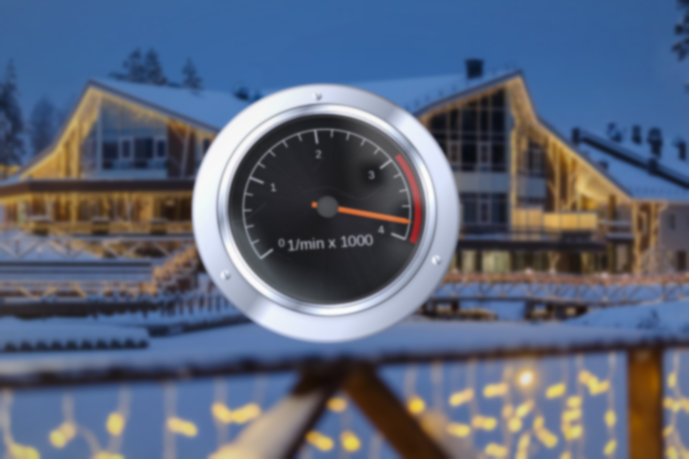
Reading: value=3800 unit=rpm
